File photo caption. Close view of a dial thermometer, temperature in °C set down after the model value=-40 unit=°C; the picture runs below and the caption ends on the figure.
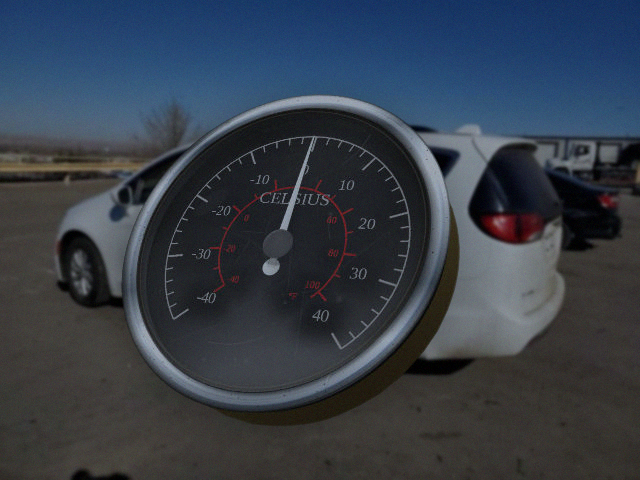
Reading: value=0 unit=°C
